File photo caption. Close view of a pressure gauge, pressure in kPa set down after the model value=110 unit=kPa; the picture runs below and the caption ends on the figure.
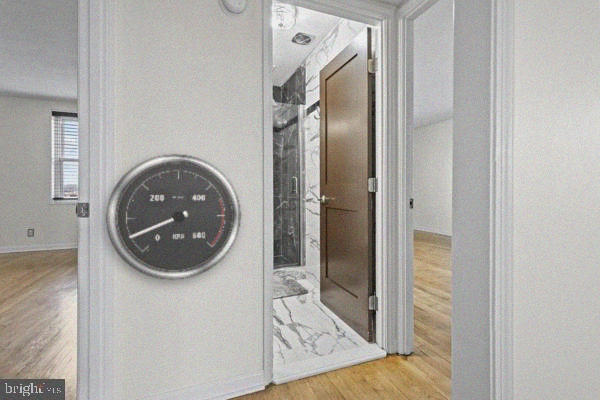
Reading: value=50 unit=kPa
